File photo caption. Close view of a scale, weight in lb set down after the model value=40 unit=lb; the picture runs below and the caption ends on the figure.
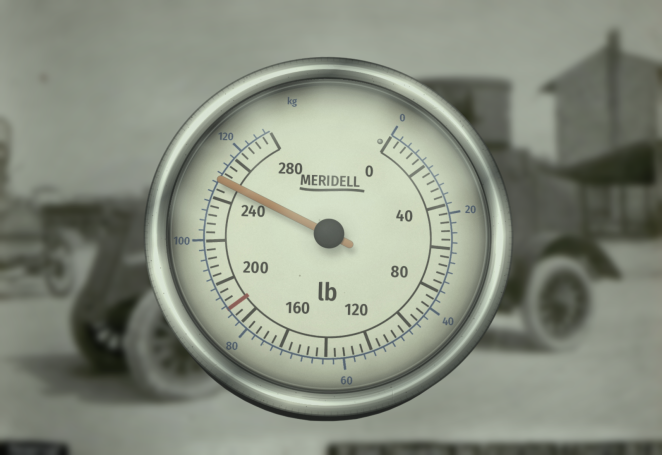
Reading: value=248 unit=lb
